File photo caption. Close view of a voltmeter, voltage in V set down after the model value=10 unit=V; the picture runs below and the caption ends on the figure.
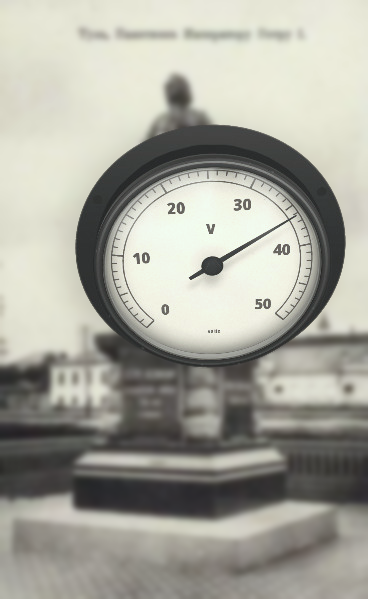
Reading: value=36 unit=V
